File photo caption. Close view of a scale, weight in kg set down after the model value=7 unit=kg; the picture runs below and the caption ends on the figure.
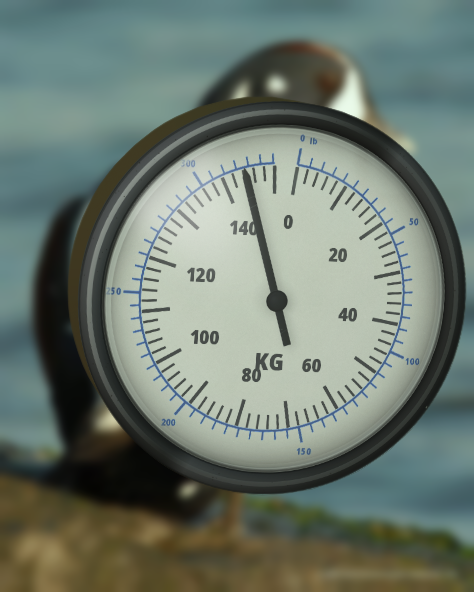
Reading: value=144 unit=kg
